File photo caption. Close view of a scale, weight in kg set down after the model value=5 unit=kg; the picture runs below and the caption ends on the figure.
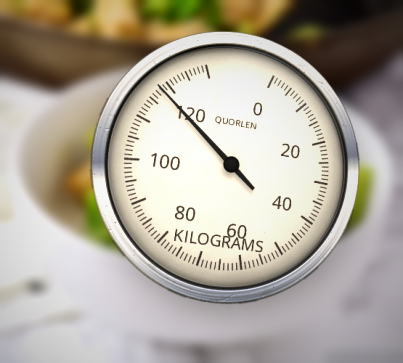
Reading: value=118 unit=kg
